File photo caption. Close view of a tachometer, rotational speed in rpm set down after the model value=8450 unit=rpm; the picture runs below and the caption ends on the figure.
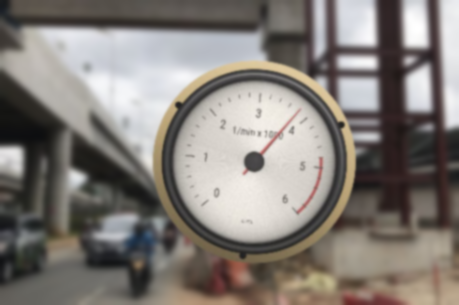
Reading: value=3800 unit=rpm
